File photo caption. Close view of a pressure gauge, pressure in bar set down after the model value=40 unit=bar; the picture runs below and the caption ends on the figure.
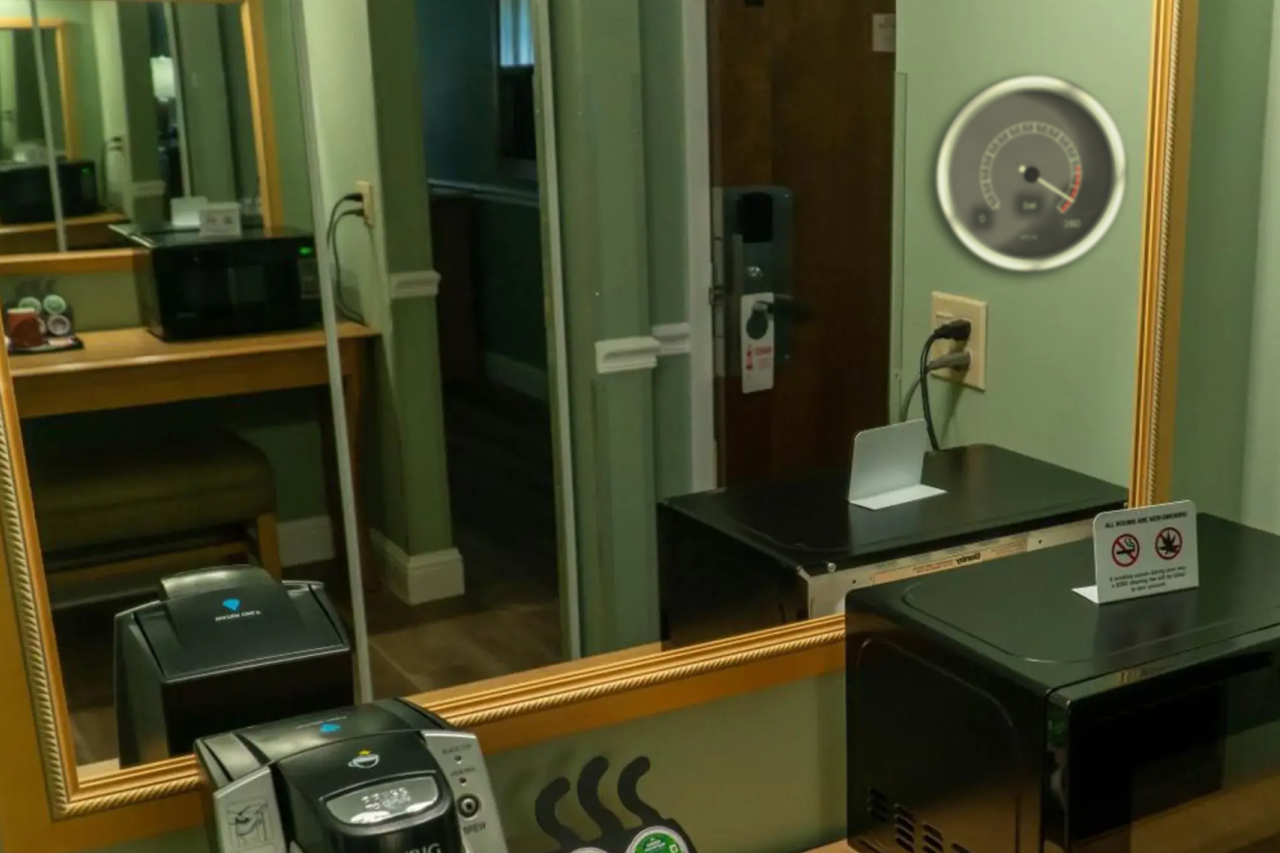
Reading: value=150 unit=bar
